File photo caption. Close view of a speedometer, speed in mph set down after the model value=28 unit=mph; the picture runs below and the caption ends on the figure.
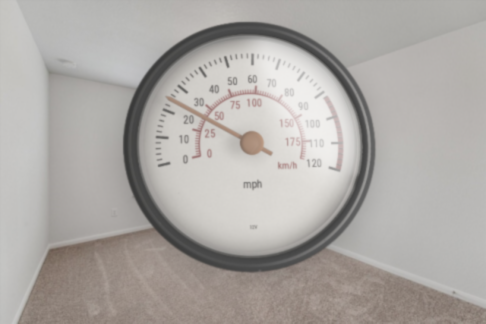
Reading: value=24 unit=mph
